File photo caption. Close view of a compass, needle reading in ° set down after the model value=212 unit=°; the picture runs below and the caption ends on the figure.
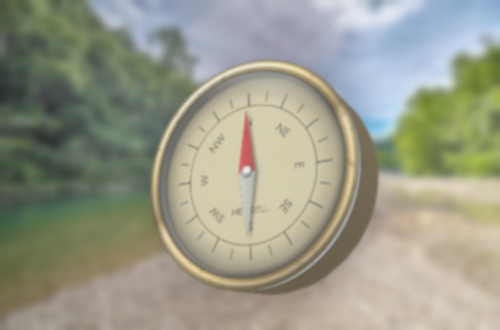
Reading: value=0 unit=°
